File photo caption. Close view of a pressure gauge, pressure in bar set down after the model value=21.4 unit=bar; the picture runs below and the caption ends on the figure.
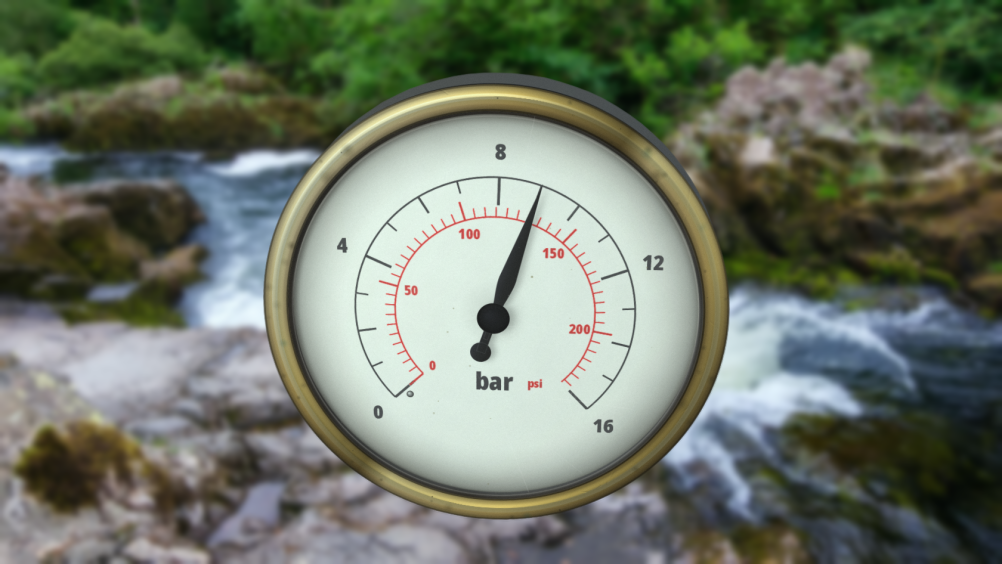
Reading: value=9 unit=bar
